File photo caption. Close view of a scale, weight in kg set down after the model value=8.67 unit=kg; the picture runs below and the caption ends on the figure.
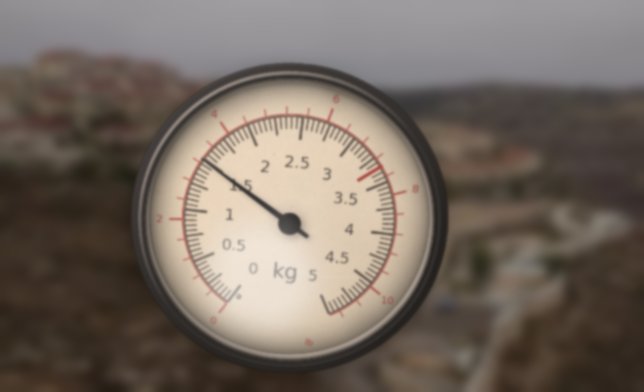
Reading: value=1.5 unit=kg
